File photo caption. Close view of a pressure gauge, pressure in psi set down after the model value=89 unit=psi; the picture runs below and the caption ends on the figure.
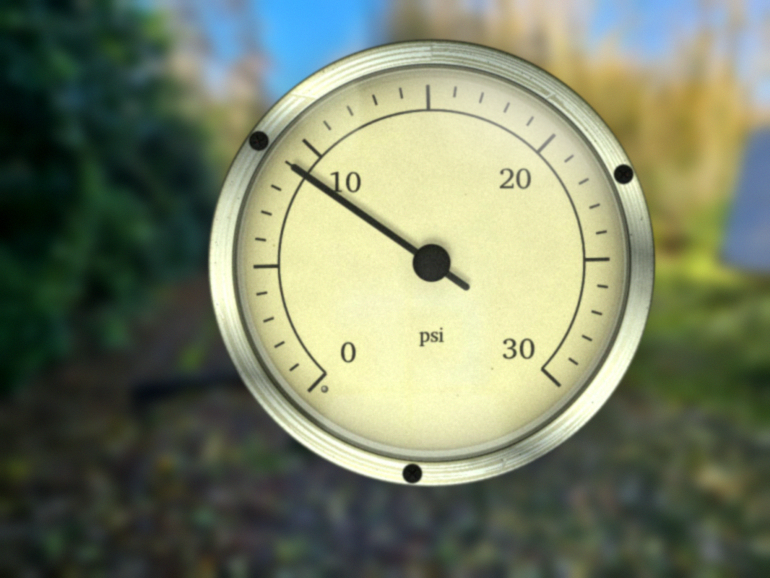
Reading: value=9 unit=psi
